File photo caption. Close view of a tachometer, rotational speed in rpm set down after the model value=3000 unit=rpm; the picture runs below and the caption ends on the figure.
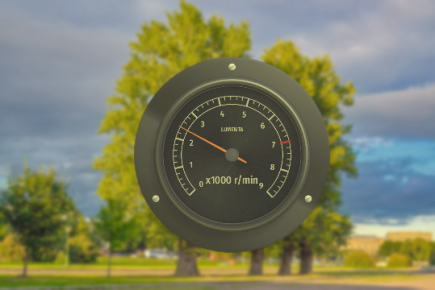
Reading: value=2400 unit=rpm
